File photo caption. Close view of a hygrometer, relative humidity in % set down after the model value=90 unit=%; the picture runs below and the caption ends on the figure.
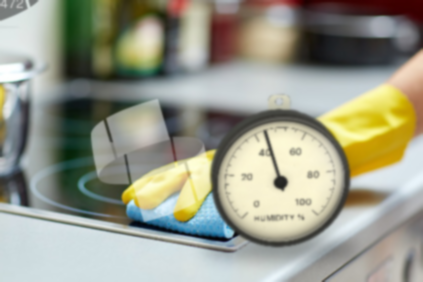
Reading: value=44 unit=%
